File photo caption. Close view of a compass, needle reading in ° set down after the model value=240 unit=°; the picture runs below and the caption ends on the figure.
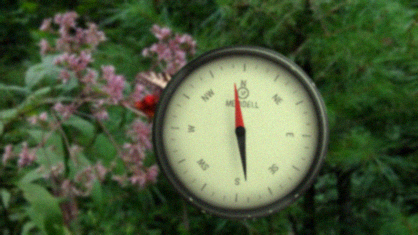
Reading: value=350 unit=°
